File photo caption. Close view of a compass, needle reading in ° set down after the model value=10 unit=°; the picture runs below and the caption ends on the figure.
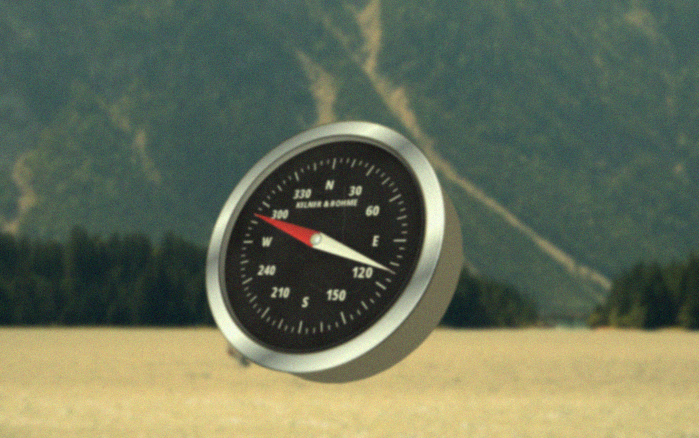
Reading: value=290 unit=°
